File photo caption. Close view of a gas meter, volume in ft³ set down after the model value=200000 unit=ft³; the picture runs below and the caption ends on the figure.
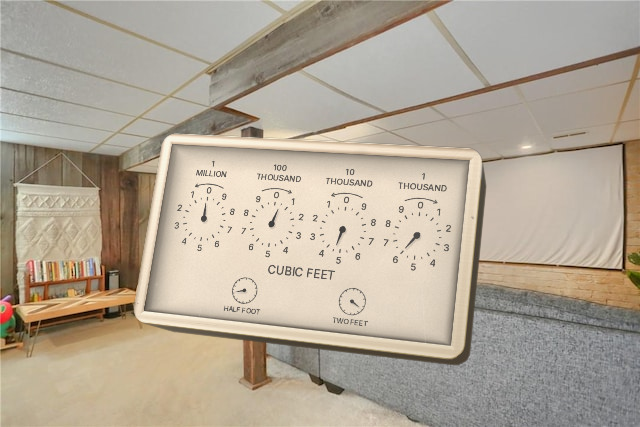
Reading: value=4600 unit=ft³
